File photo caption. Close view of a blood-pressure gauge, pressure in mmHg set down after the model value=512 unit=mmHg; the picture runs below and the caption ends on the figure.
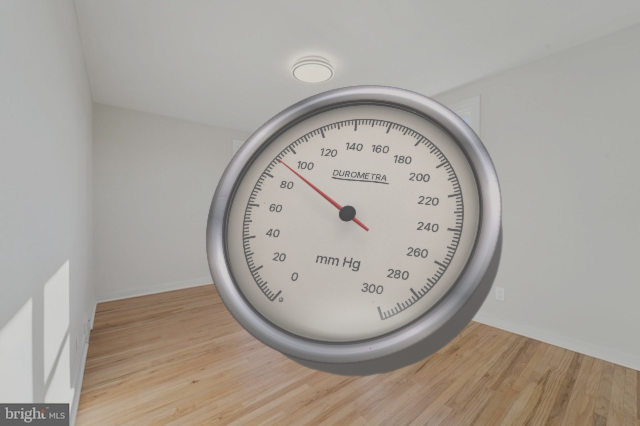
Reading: value=90 unit=mmHg
